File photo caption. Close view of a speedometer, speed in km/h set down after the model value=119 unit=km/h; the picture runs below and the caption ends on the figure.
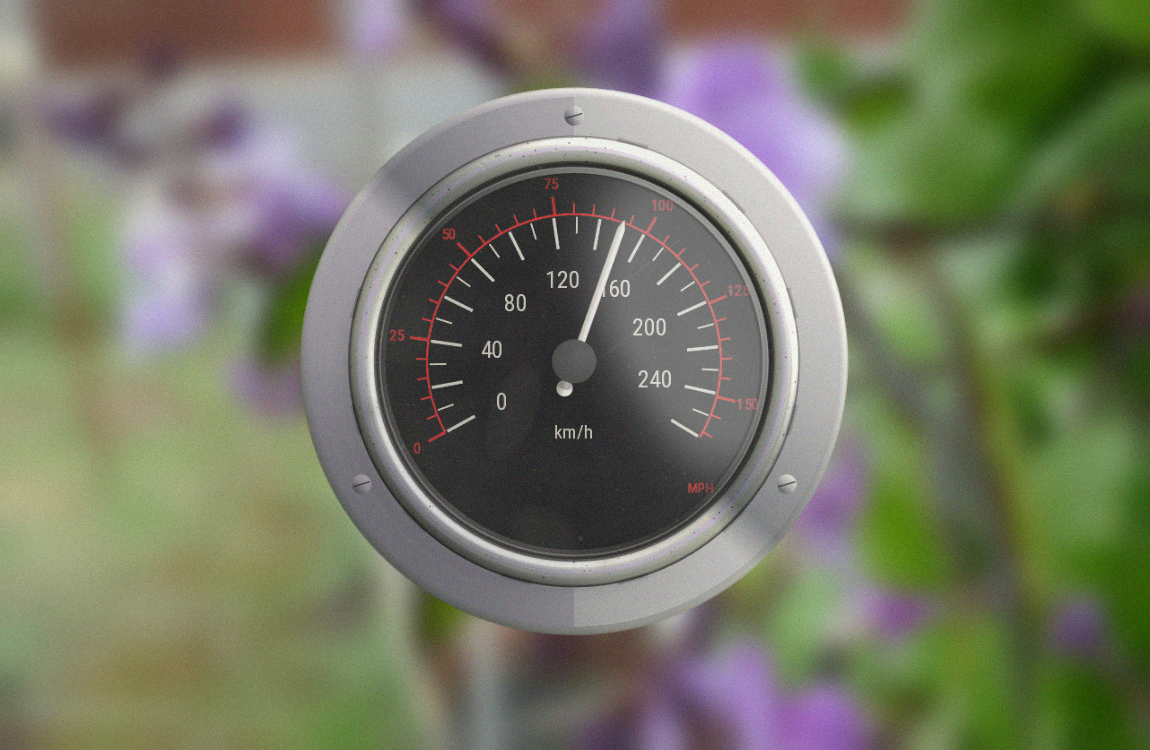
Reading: value=150 unit=km/h
